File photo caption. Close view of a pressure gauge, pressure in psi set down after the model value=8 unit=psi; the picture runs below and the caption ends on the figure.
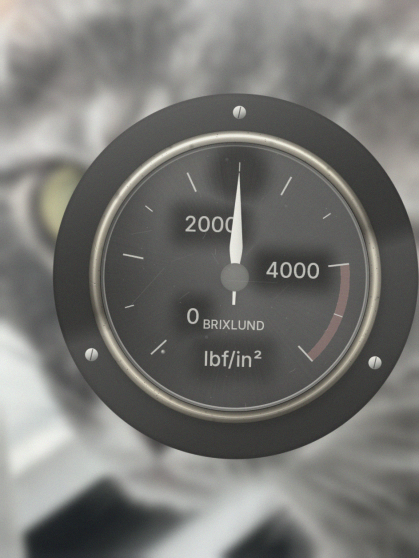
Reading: value=2500 unit=psi
